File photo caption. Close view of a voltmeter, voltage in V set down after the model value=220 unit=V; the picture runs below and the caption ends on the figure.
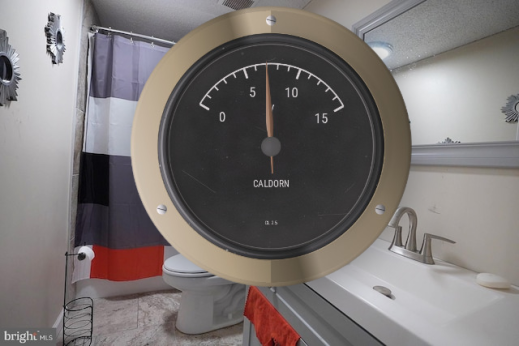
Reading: value=7 unit=V
